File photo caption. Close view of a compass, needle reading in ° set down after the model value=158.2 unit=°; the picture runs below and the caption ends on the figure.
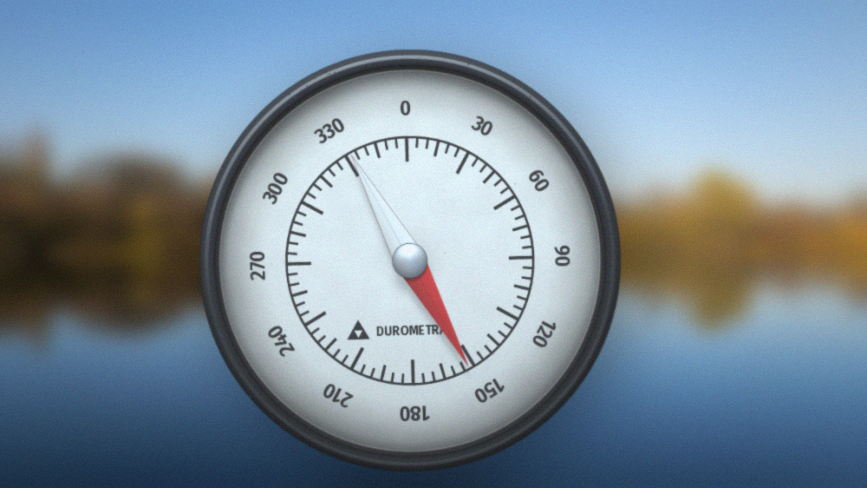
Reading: value=152.5 unit=°
